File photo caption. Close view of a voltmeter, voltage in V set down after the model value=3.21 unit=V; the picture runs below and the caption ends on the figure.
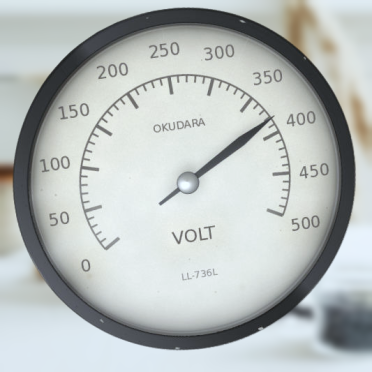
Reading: value=380 unit=V
